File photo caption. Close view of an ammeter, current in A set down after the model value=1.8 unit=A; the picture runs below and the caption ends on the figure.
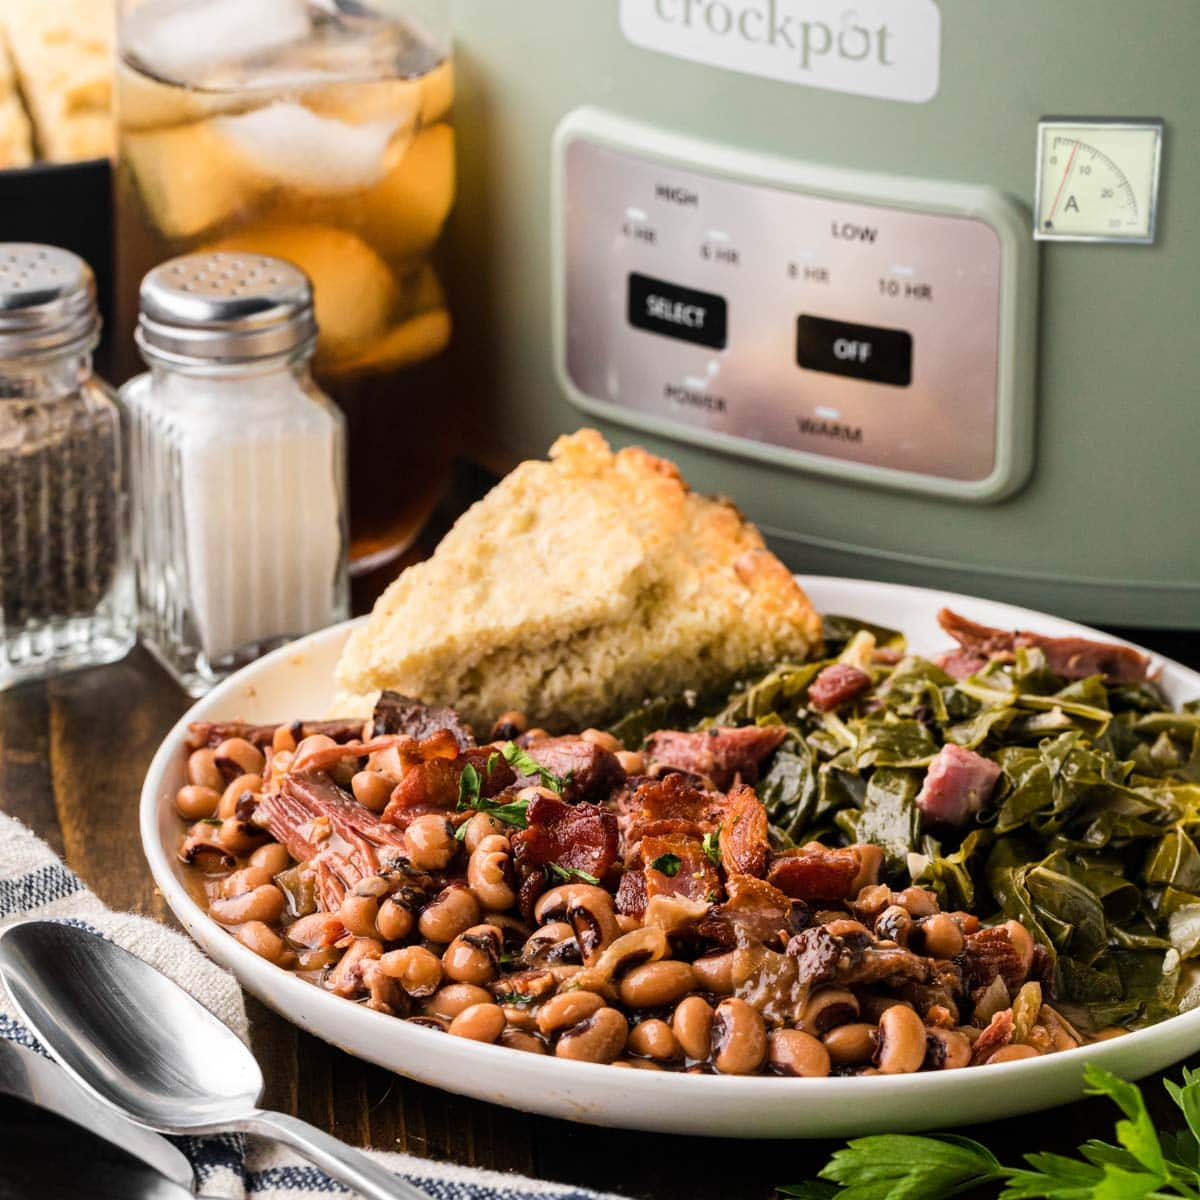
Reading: value=5 unit=A
